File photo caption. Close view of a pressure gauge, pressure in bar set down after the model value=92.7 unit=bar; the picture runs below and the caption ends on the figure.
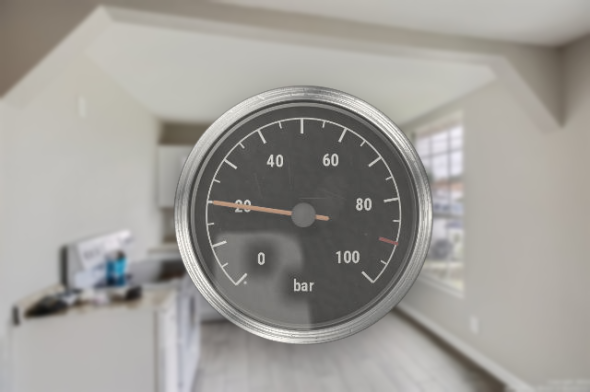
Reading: value=20 unit=bar
